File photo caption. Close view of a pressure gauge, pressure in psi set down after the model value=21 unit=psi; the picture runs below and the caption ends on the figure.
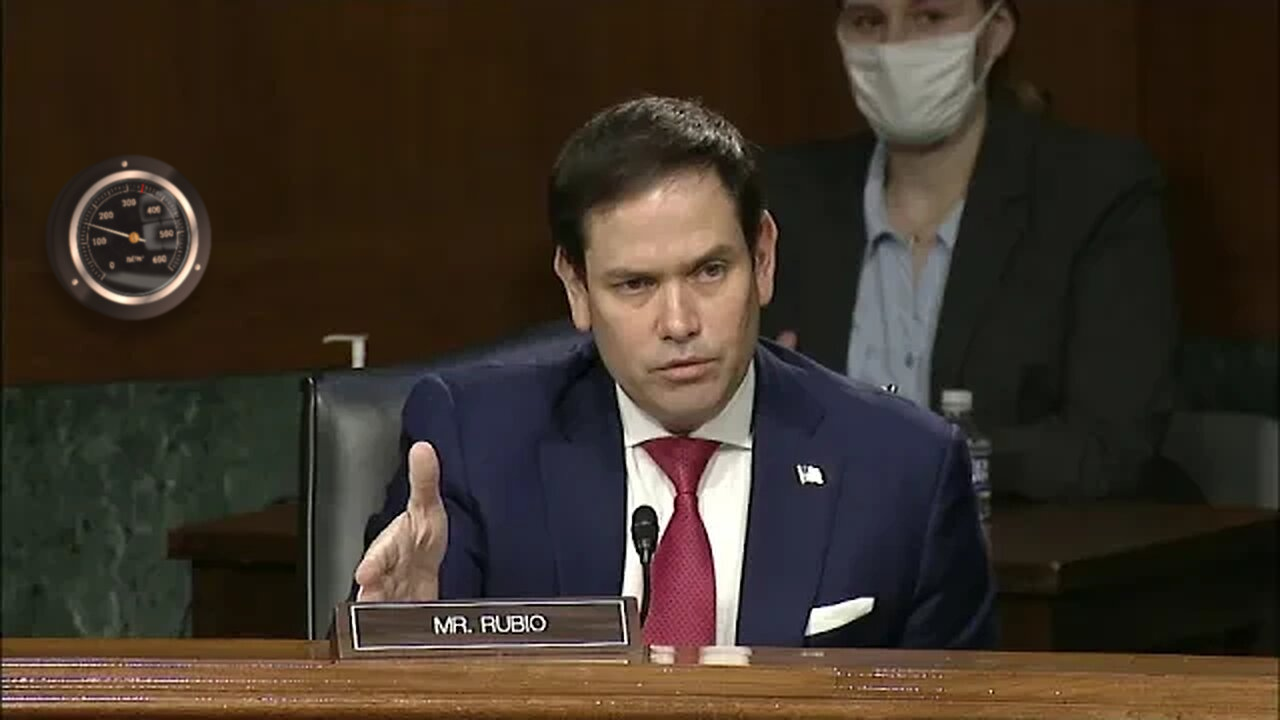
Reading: value=150 unit=psi
